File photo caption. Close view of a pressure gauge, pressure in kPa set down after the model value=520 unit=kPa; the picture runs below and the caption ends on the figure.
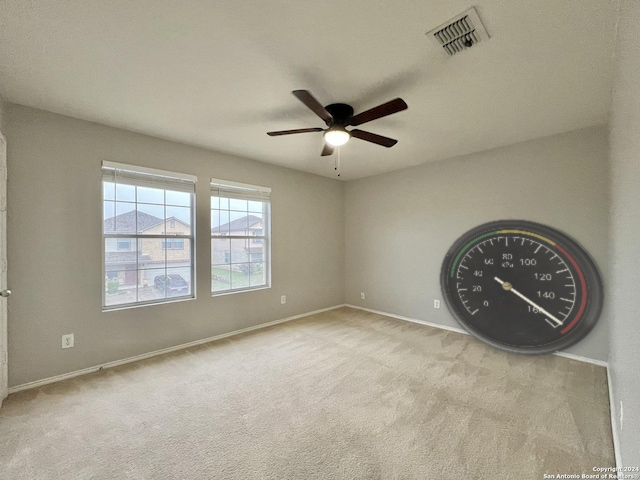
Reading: value=155 unit=kPa
